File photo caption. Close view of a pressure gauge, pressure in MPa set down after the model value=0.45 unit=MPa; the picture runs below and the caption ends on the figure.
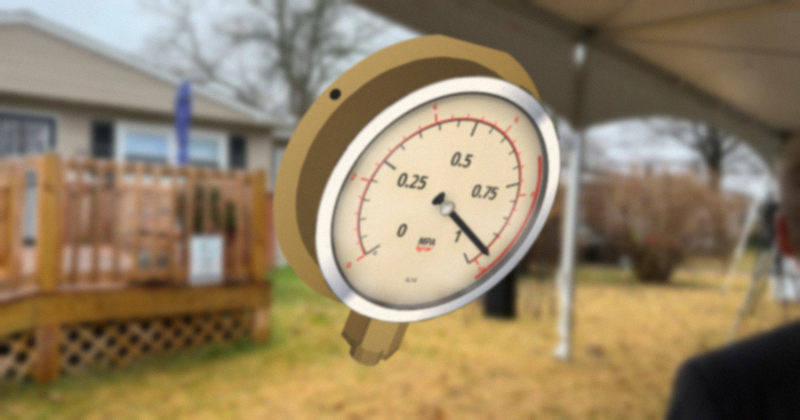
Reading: value=0.95 unit=MPa
